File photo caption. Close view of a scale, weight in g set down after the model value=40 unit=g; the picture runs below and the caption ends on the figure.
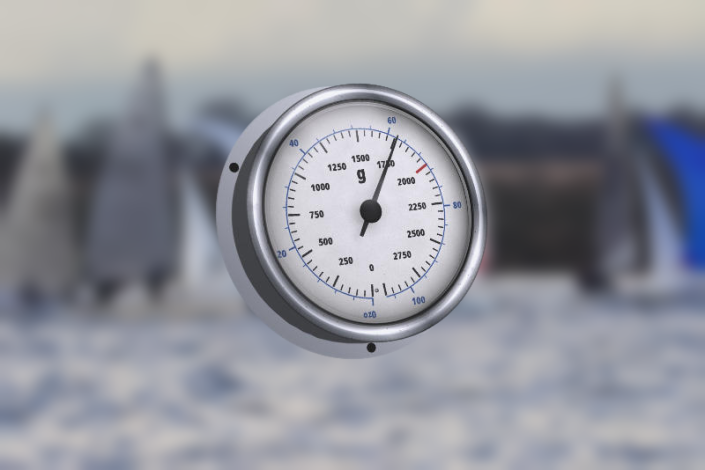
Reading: value=1750 unit=g
